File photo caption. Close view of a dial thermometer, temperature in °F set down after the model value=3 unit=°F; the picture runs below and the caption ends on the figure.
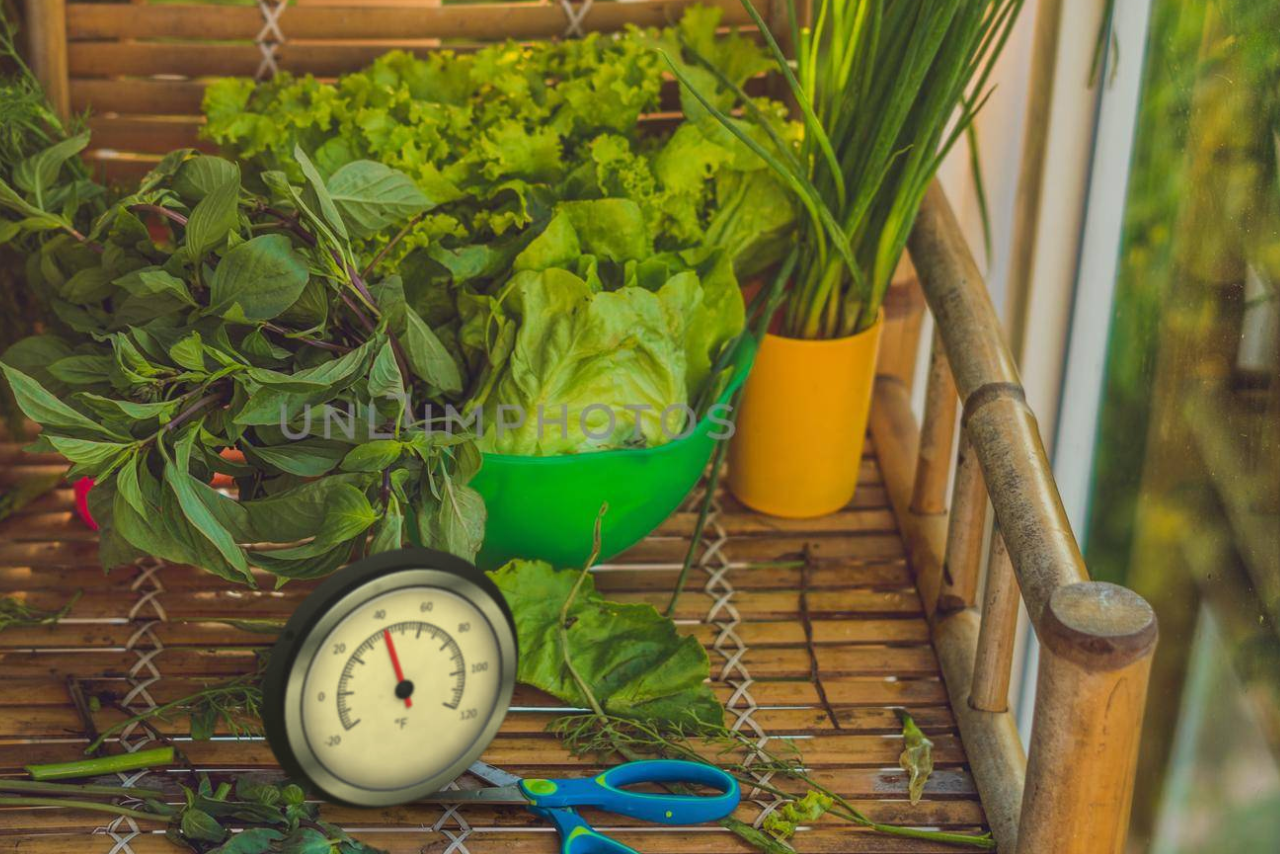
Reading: value=40 unit=°F
